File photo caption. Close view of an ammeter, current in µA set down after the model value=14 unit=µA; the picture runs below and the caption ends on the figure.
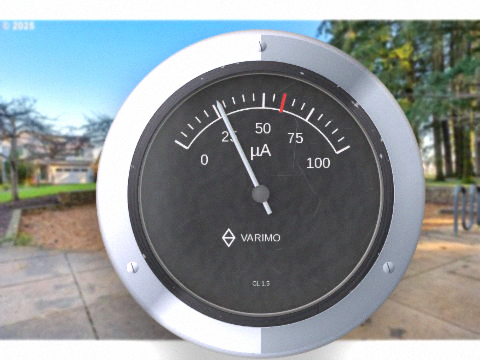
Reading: value=27.5 unit=µA
